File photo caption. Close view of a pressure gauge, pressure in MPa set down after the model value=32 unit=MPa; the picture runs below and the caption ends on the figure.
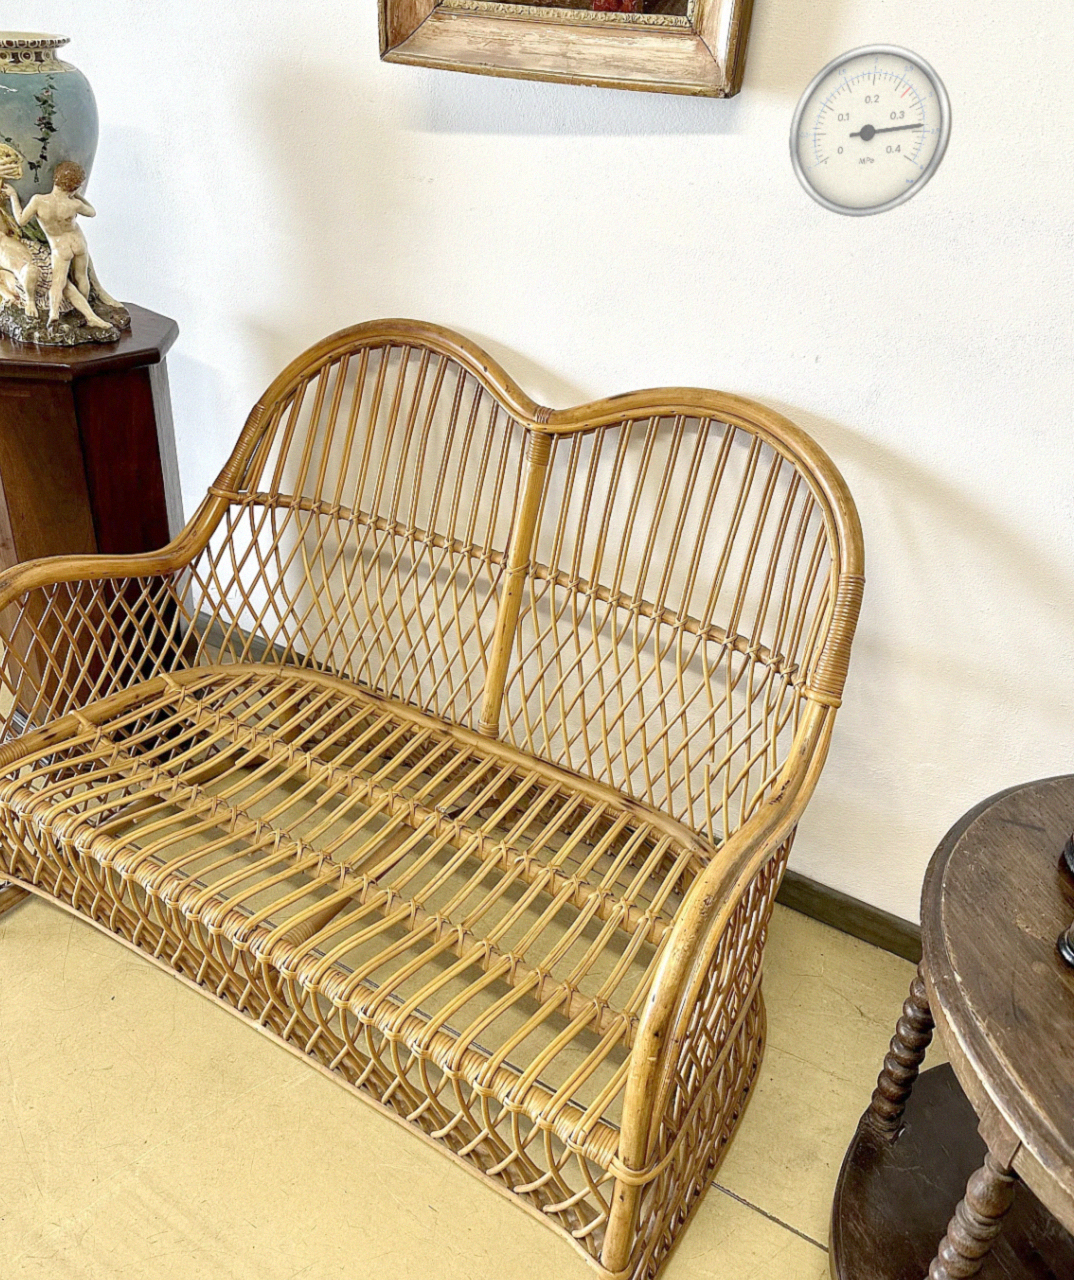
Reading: value=0.34 unit=MPa
